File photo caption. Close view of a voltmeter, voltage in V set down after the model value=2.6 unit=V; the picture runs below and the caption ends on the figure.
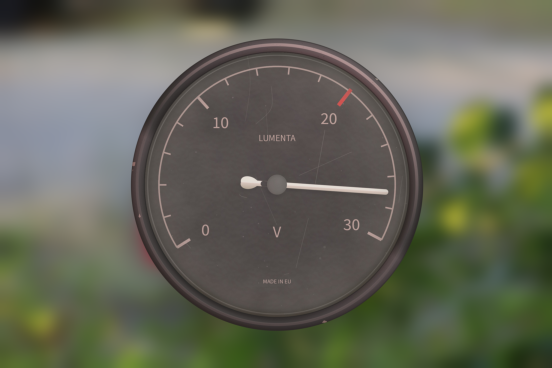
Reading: value=27 unit=V
